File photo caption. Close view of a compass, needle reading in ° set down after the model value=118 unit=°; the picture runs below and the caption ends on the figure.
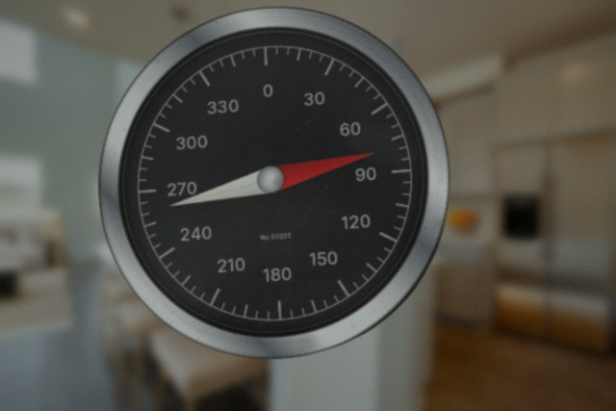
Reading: value=80 unit=°
